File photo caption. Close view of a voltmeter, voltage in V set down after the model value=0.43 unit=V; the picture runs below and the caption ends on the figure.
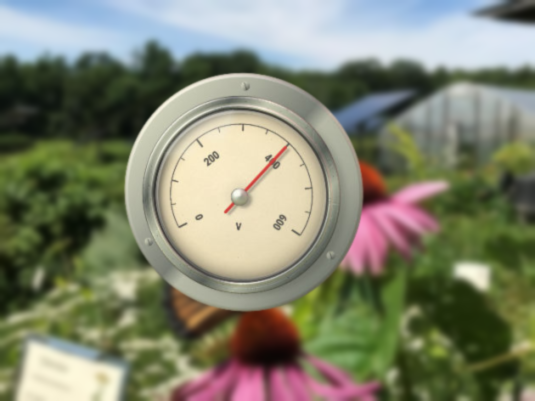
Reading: value=400 unit=V
